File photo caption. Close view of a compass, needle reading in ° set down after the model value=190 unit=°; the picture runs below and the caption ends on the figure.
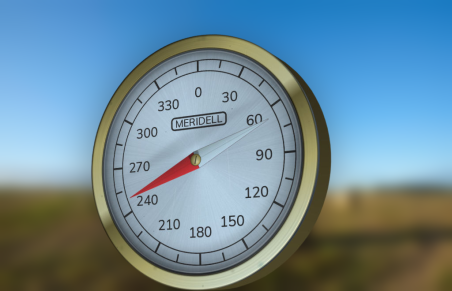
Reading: value=247.5 unit=°
